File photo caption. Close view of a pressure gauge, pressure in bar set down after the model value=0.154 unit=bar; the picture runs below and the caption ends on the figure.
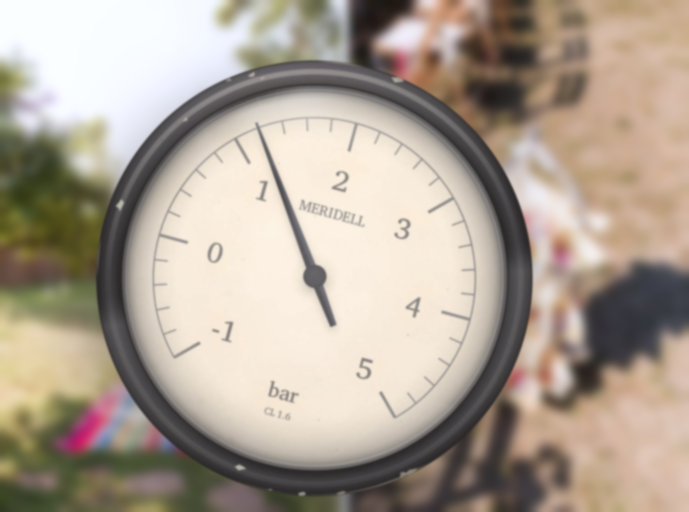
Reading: value=1.2 unit=bar
